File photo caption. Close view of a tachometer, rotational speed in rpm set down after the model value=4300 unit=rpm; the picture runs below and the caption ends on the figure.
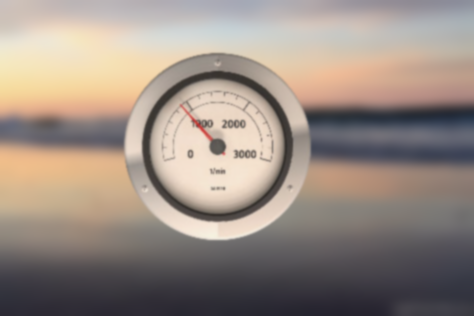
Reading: value=900 unit=rpm
